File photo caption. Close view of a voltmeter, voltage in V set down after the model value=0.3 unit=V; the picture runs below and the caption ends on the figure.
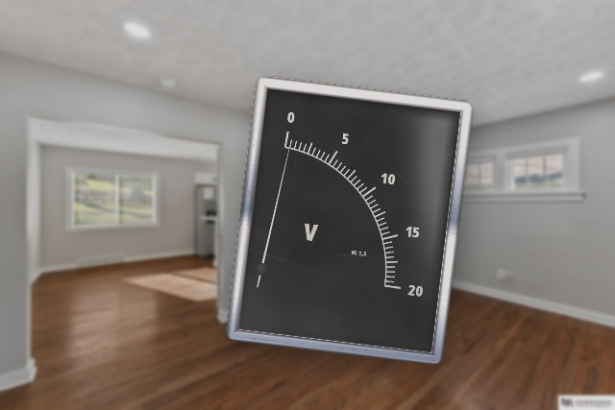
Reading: value=0.5 unit=V
